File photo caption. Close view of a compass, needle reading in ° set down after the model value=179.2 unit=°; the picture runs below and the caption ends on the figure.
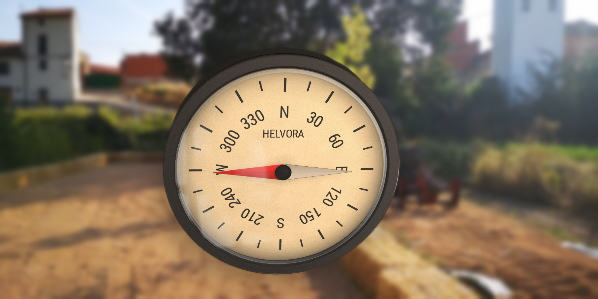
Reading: value=270 unit=°
